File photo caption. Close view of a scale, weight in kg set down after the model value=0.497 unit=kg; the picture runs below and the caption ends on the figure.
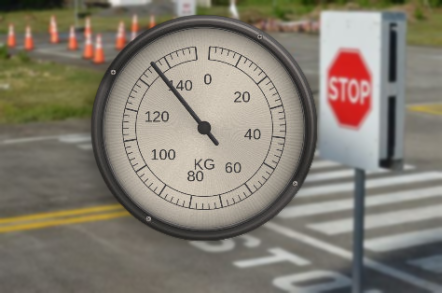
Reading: value=136 unit=kg
